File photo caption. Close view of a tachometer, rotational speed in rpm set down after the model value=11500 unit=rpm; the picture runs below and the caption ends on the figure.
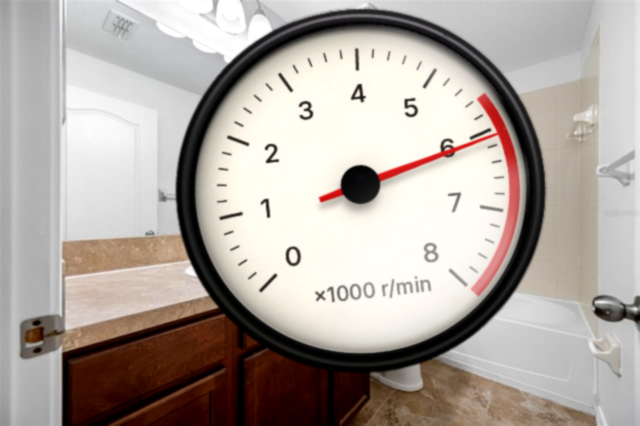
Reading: value=6100 unit=rpm
